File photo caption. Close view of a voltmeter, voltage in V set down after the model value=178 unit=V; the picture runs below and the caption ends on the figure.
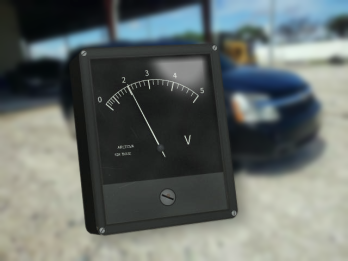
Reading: value=2 unit=V
